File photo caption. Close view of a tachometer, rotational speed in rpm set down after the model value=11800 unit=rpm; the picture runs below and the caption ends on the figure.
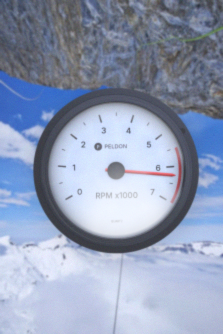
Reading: value=6250 unit=rpm
